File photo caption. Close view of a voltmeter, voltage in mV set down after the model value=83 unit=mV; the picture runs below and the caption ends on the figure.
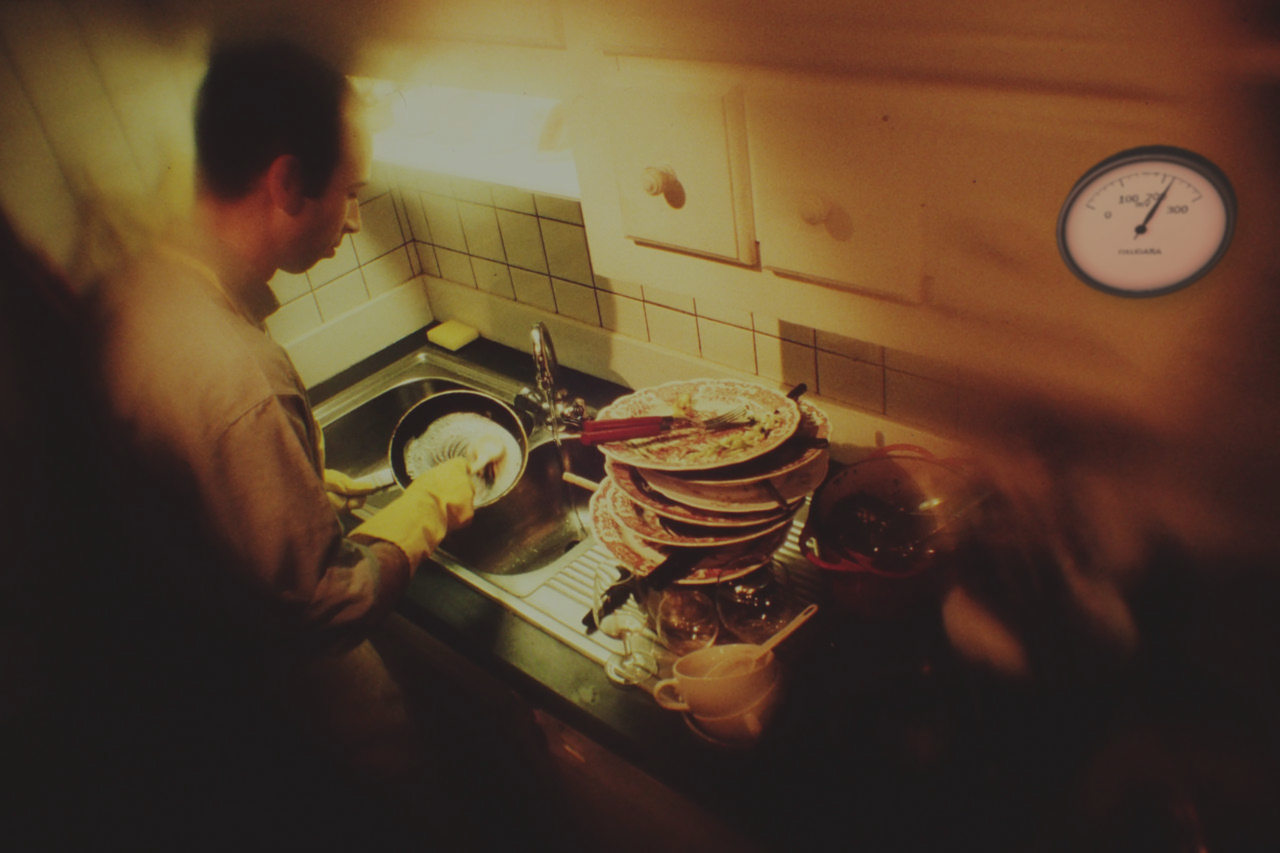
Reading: value=220 unit=mV
